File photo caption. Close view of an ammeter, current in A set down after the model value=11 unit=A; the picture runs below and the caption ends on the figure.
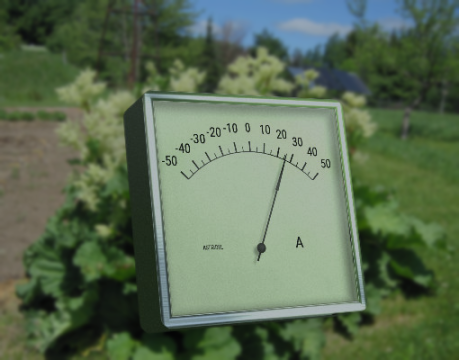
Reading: value=25 unit=A
